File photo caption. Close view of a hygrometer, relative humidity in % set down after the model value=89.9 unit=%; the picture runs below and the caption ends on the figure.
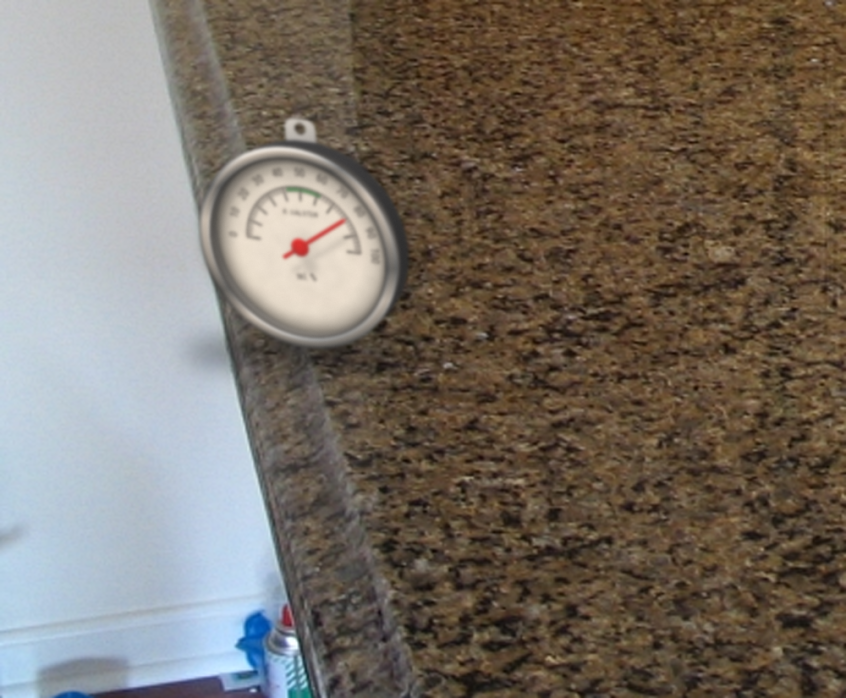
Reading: value=80 unit=%
